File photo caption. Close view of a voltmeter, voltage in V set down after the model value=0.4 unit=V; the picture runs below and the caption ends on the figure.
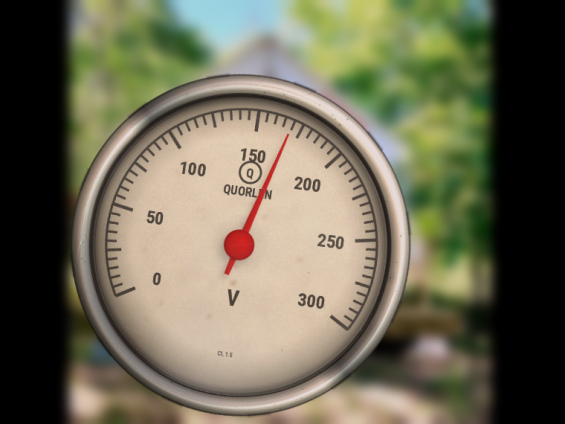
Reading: value=170 unit=V
